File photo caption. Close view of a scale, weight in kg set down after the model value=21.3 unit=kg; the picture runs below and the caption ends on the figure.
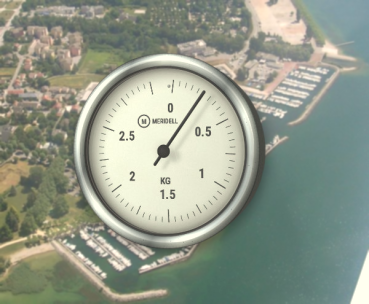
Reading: value=0.25 unit=kg
